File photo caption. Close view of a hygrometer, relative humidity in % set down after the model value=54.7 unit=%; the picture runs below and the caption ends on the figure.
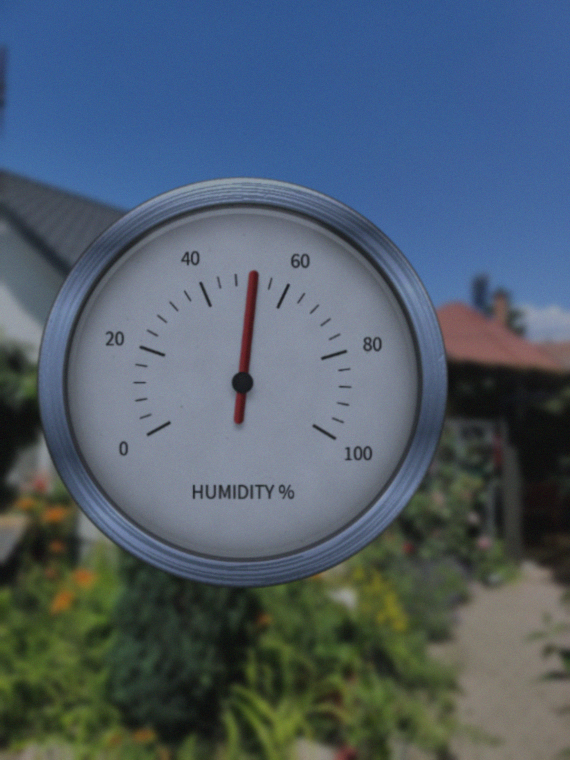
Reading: value=52 unit=%
